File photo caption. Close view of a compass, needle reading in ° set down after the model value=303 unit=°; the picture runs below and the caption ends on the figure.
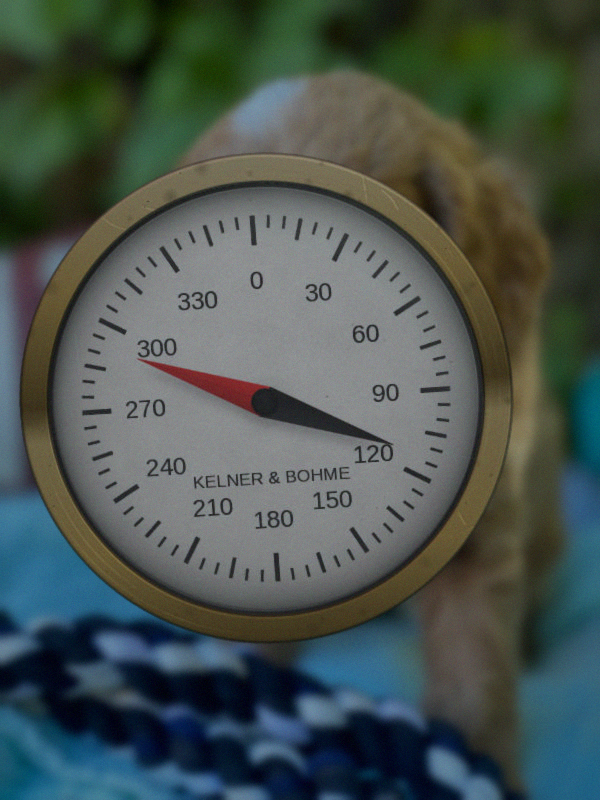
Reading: value=292.5 unit=°
